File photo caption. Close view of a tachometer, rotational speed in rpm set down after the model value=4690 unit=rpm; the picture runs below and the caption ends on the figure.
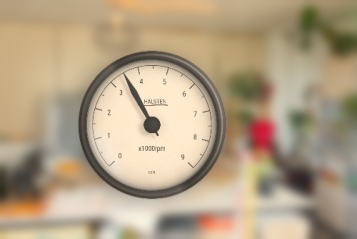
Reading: value=3500 unit=rpm
